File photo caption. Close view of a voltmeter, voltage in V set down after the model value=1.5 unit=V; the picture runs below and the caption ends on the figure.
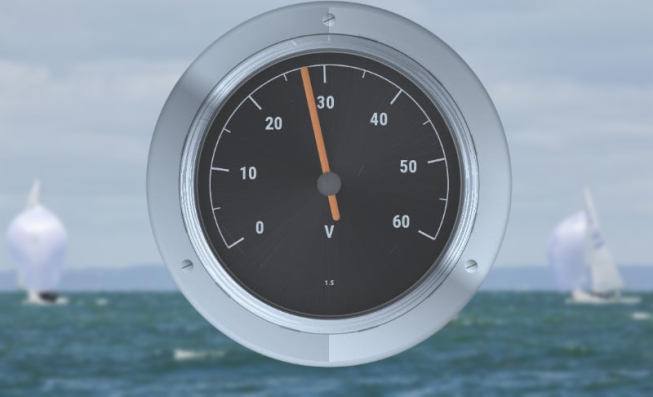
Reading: value=27.5 unit=V
